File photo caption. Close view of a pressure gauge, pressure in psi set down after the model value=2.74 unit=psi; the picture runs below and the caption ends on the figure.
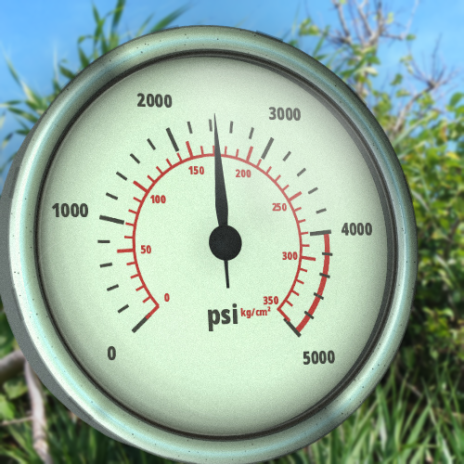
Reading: value=2400 unit=psi
